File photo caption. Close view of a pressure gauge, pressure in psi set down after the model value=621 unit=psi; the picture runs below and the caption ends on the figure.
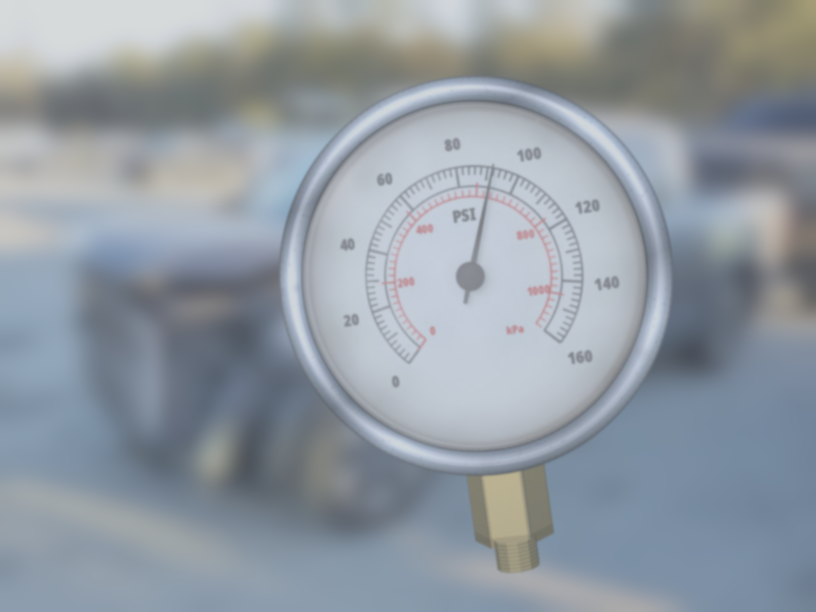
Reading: value=92 unit=psi
